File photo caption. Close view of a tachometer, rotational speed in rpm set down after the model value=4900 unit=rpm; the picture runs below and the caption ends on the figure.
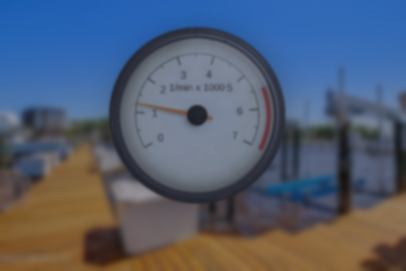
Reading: value=1250 unit=rpm
